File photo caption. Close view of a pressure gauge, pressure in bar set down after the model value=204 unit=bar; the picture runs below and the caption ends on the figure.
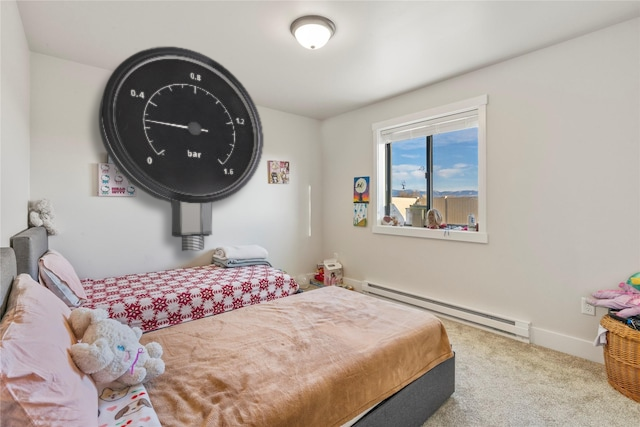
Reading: value=0.25 unit=bar
